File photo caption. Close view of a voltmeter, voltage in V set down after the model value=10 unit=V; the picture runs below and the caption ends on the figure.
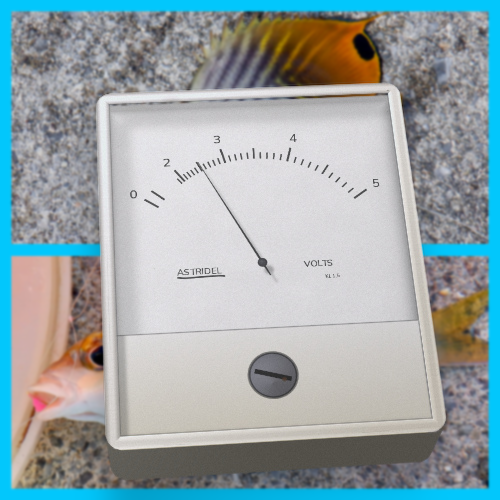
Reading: value=2.5 unit=V
